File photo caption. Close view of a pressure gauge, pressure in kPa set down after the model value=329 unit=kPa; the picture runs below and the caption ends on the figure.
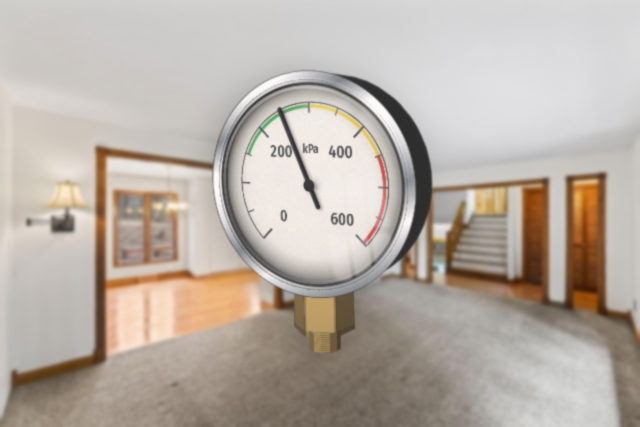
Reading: value=250 unit=kPa
